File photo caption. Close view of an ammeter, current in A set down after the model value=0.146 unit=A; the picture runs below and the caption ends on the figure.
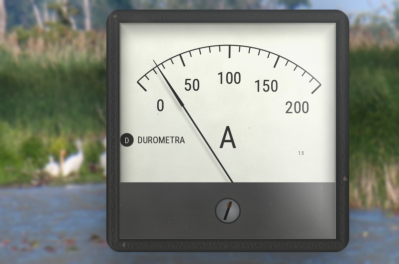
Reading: value=25 unit=A
